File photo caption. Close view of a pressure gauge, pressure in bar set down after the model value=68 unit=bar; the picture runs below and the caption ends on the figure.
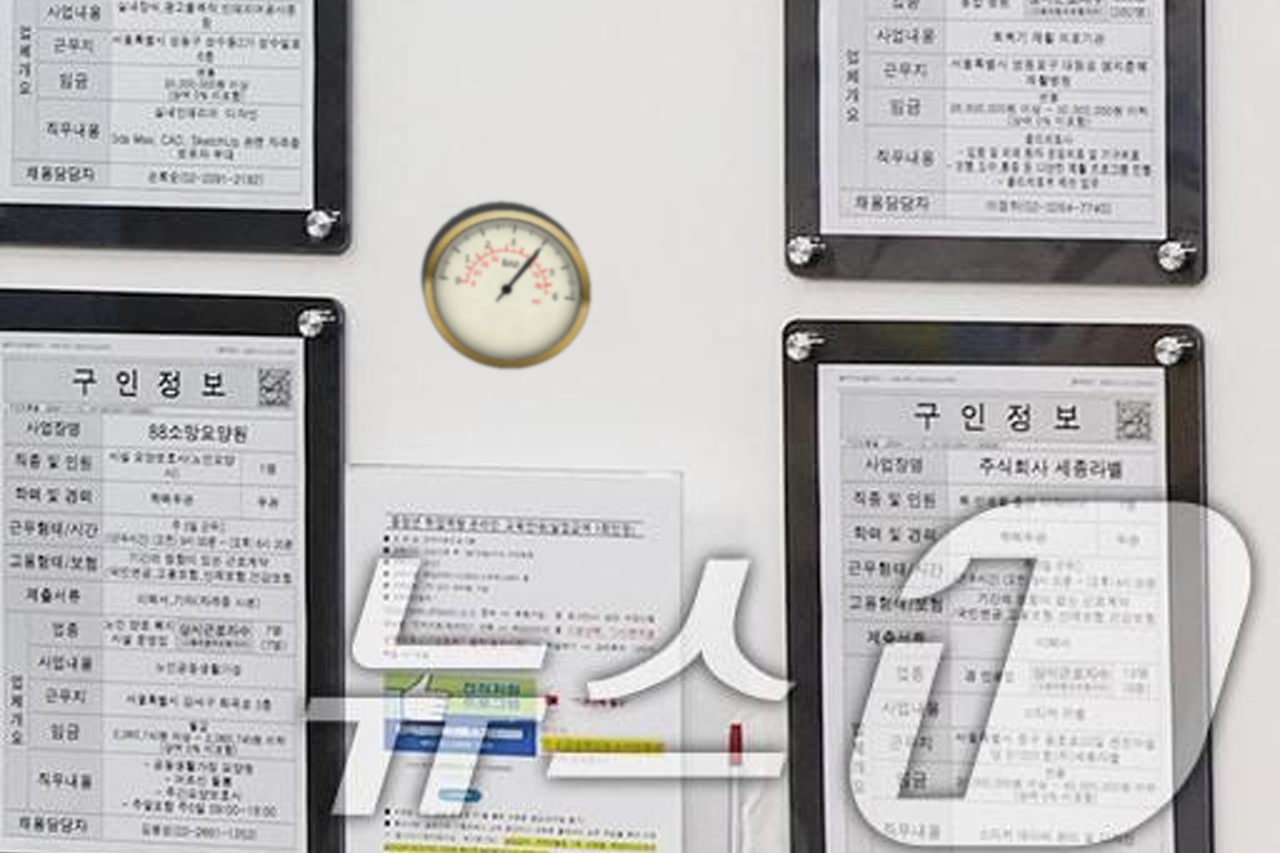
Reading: value=4 unit=bar
